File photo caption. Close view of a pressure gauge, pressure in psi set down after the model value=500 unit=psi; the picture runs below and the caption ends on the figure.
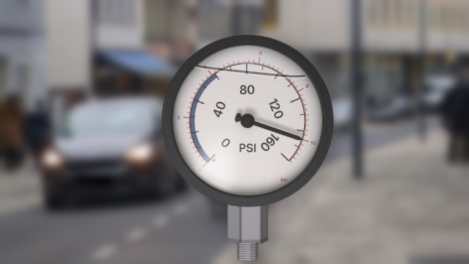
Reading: value=145 unit=psi
